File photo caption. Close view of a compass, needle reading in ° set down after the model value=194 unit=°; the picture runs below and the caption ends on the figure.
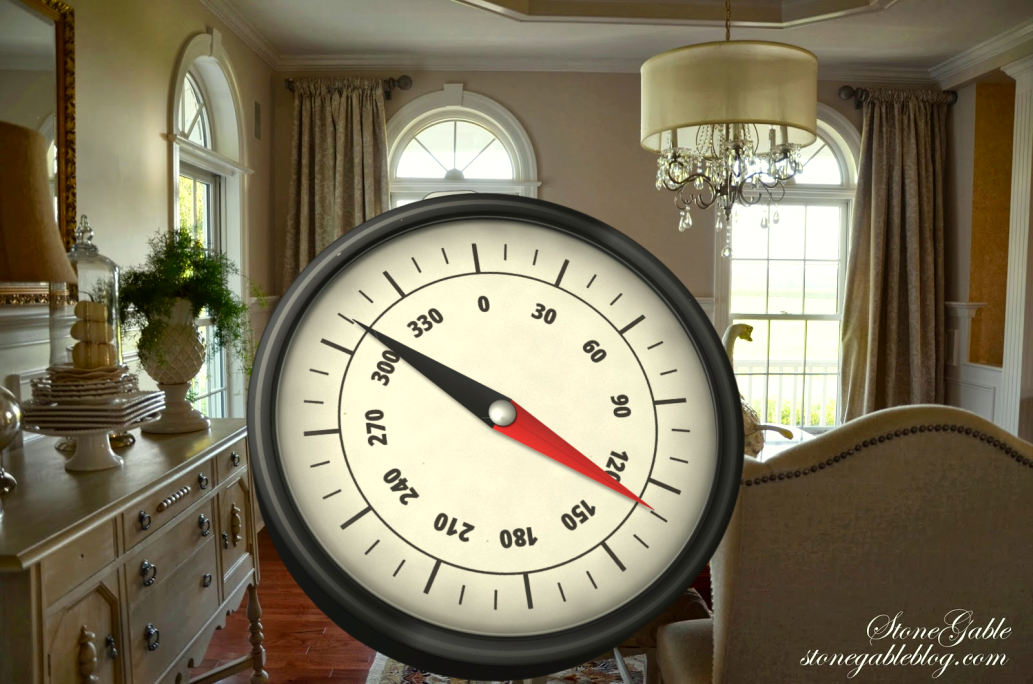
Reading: value=130 unit=°
